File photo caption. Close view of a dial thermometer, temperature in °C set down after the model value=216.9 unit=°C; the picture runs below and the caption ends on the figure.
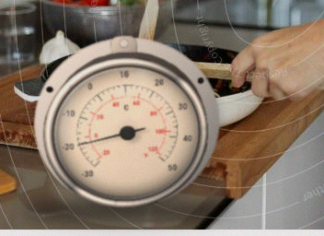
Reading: value=-20 unit=°C
